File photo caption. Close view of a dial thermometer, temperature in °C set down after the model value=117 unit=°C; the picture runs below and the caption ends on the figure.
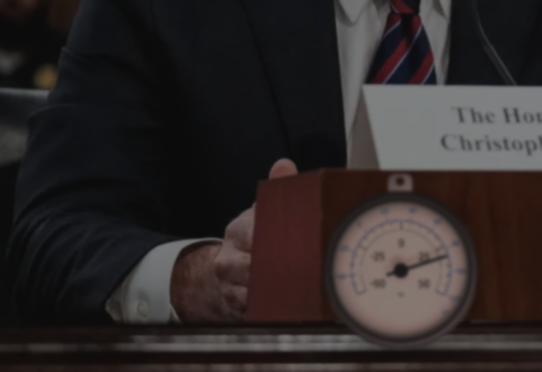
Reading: value=30 unit=°C
